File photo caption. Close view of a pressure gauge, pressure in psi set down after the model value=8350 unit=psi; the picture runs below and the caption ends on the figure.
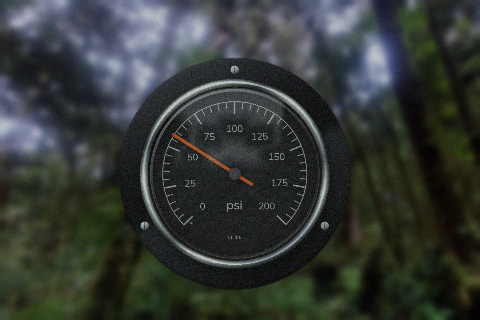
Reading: value=57.5 unit=psi
